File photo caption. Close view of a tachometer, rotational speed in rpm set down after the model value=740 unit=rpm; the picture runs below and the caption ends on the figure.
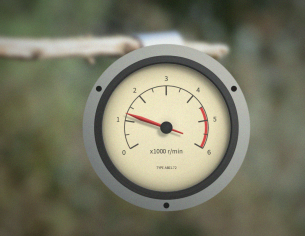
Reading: value=1250 unit=rpm
